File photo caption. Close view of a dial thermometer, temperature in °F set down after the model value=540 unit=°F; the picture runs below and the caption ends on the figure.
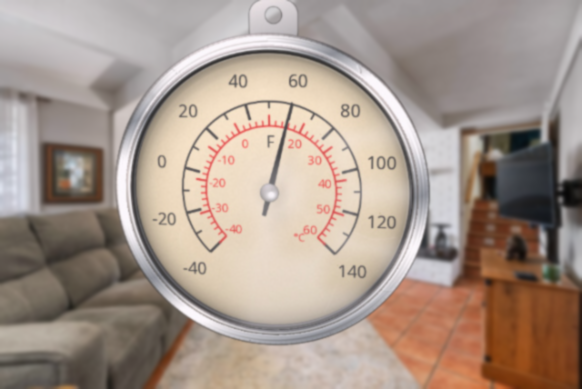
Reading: value=60 unit=°F
